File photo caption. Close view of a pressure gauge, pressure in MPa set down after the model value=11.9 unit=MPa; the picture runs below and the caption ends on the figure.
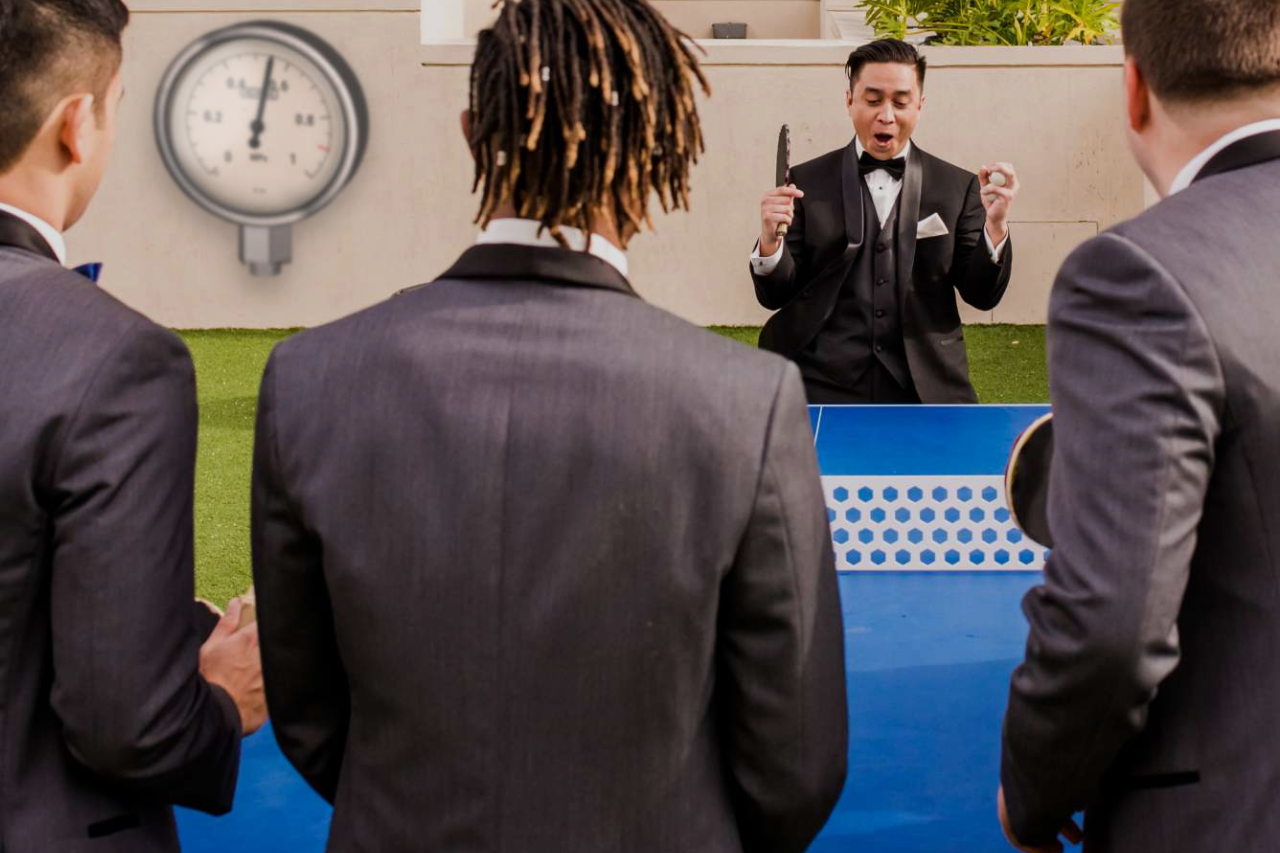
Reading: value=0.55 unit=MPa
